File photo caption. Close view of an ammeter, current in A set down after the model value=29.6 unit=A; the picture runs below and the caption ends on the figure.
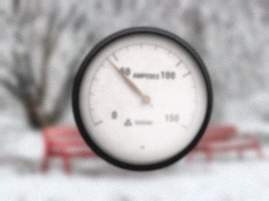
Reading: value=45 unit=A
